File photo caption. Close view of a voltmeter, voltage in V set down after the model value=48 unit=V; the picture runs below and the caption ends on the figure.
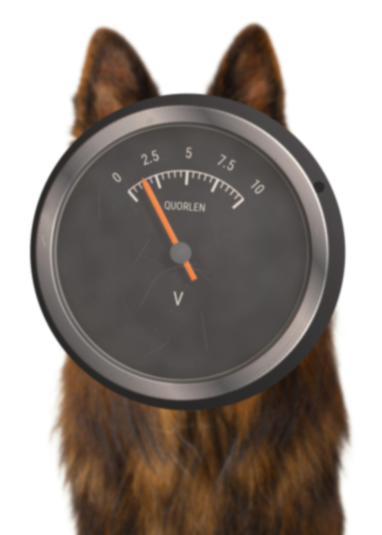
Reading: value=1.5 unit=V
